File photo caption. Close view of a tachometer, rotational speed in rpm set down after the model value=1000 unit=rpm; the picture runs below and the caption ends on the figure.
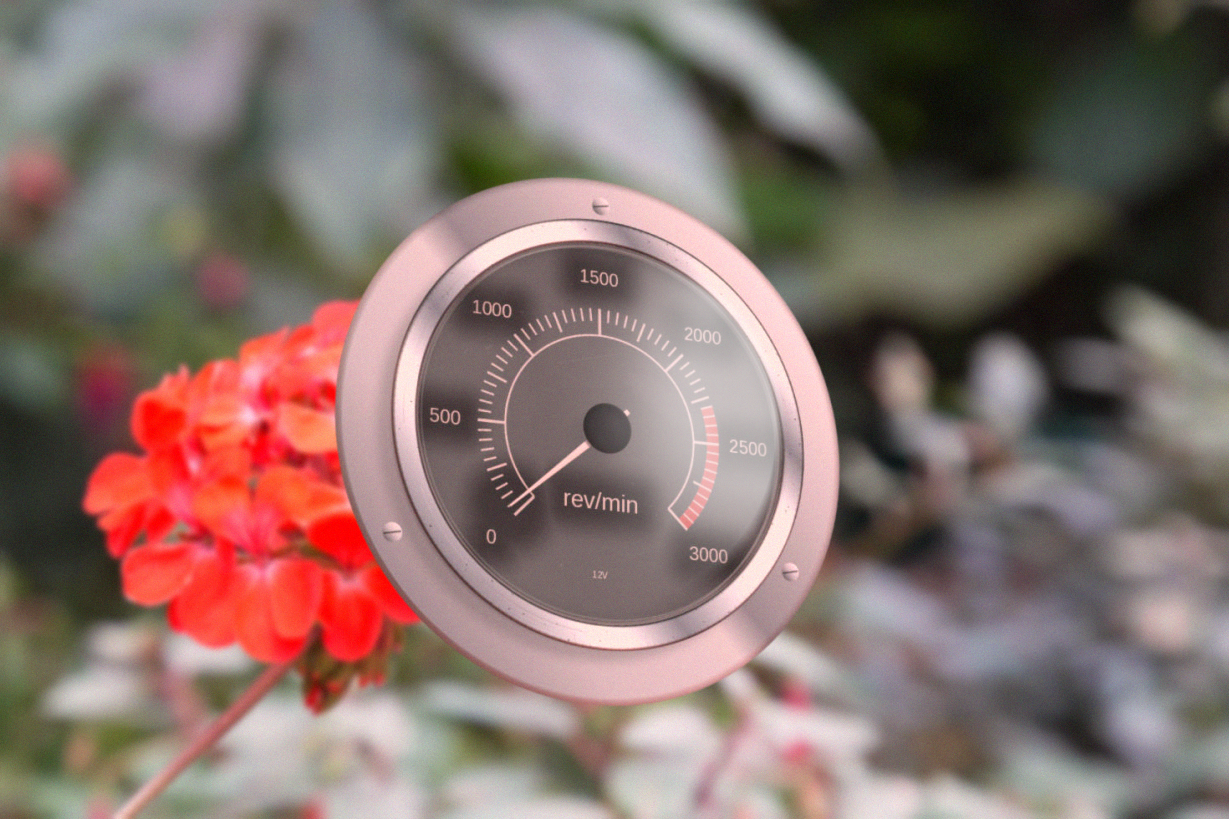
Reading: value=50 unit=rpm
